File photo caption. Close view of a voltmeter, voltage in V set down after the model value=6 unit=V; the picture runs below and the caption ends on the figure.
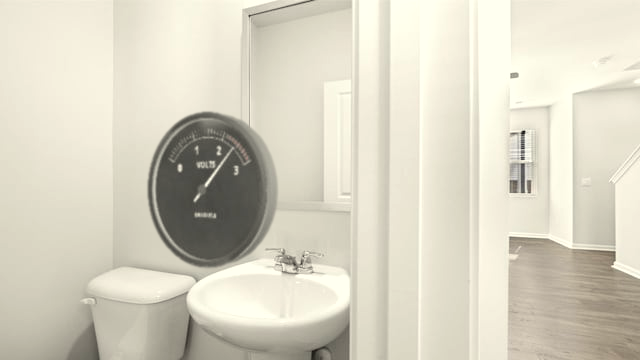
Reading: value=2.5 unit=V
